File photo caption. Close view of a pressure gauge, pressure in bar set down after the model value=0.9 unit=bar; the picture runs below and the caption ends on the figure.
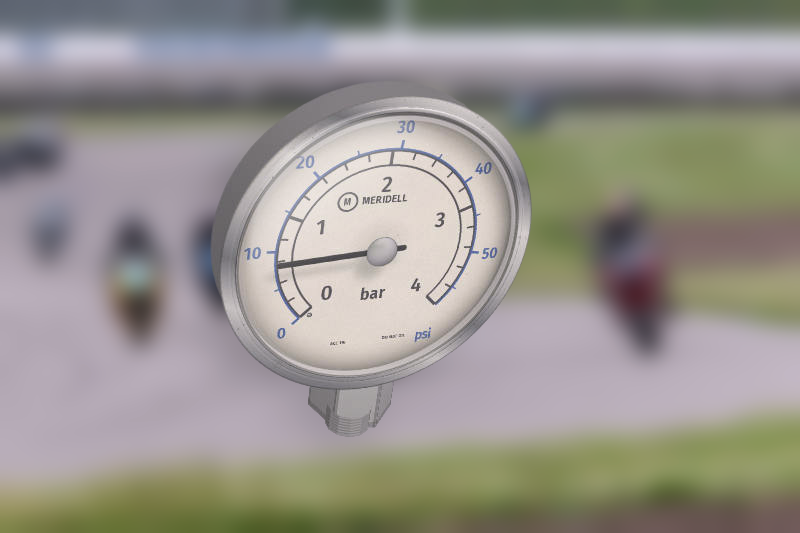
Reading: value=0.6 unit=bar
